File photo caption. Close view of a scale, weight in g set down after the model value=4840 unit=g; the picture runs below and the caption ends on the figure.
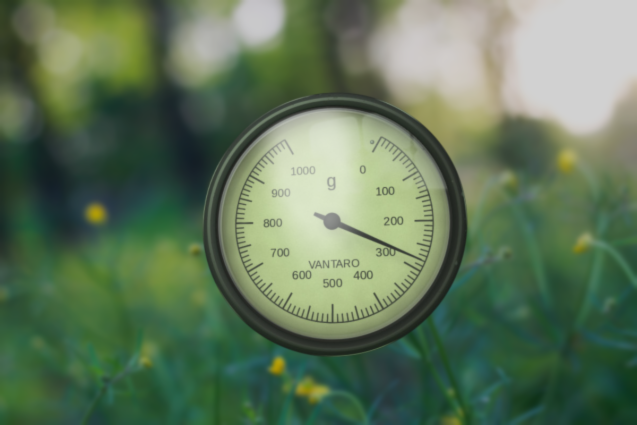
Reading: value=280 unit=g
